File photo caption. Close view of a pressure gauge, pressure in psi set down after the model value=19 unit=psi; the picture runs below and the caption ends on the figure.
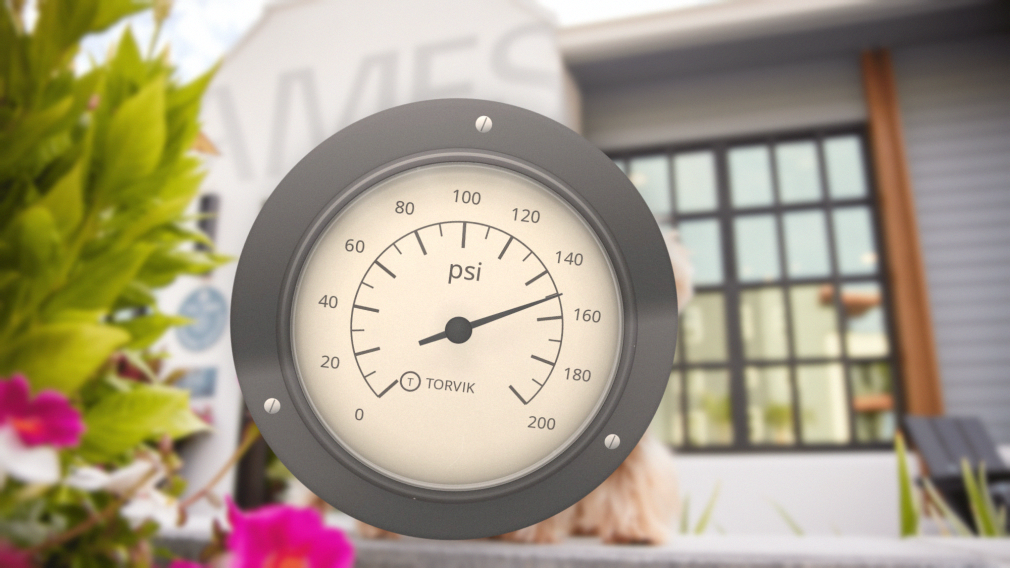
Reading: value=150 unit=psi
